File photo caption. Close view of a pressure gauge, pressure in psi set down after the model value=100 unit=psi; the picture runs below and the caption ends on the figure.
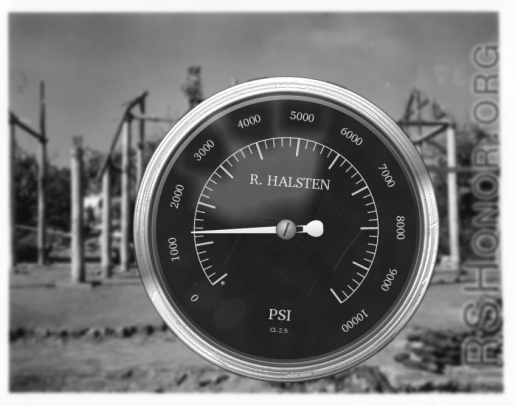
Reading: value=1300 unit=psi
